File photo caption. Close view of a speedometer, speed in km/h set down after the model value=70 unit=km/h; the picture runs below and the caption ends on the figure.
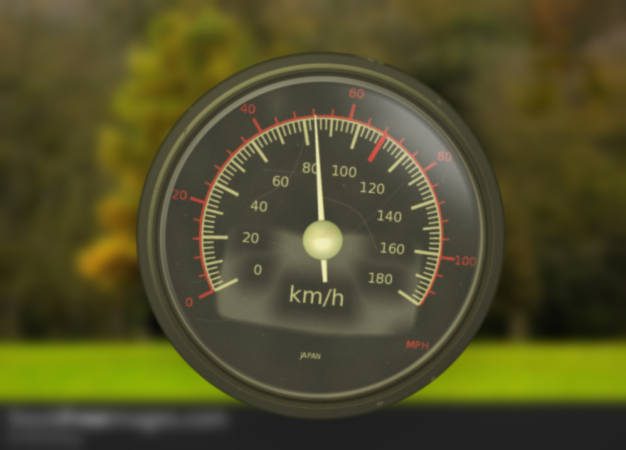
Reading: value=84 unit=km/h
